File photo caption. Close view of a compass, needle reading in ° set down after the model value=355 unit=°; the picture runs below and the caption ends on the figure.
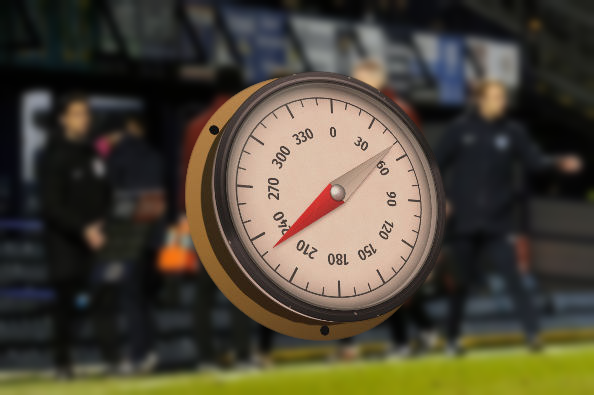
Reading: value=230 unit=°
